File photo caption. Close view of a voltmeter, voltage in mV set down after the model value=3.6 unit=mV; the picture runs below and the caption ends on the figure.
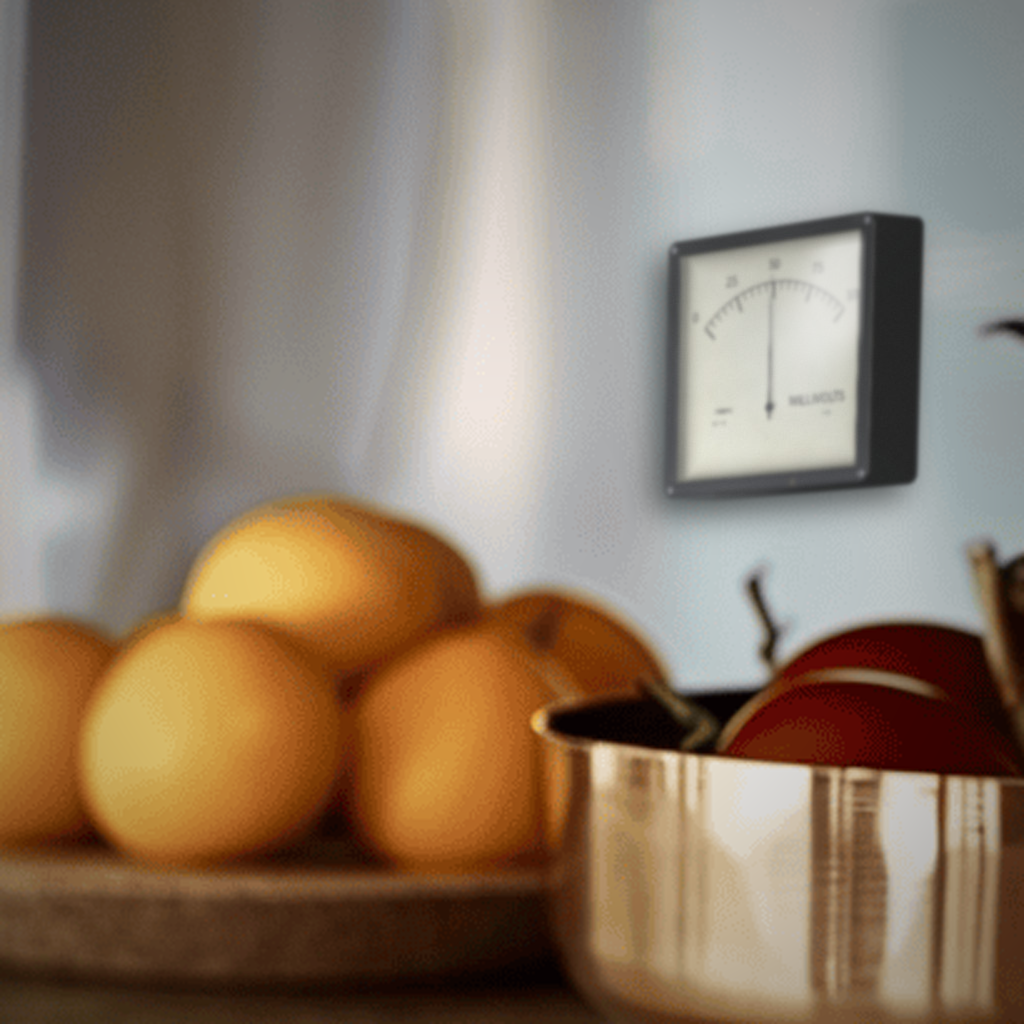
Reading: value=50 unit=mV
